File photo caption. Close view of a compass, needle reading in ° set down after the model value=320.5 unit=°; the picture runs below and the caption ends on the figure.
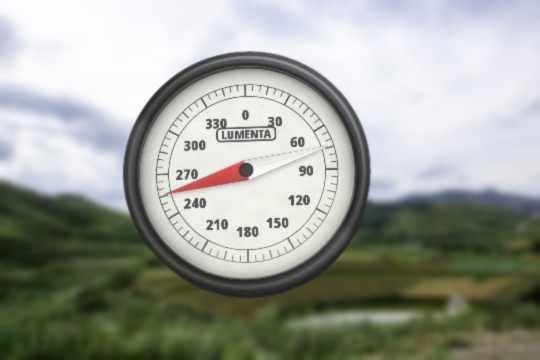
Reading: value=255 unit=°
